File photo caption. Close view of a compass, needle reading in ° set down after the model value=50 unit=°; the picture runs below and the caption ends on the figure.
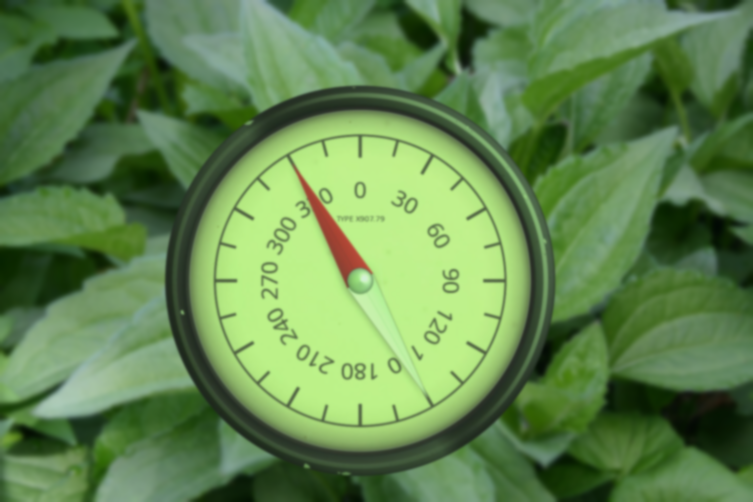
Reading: value=330 unit=°
